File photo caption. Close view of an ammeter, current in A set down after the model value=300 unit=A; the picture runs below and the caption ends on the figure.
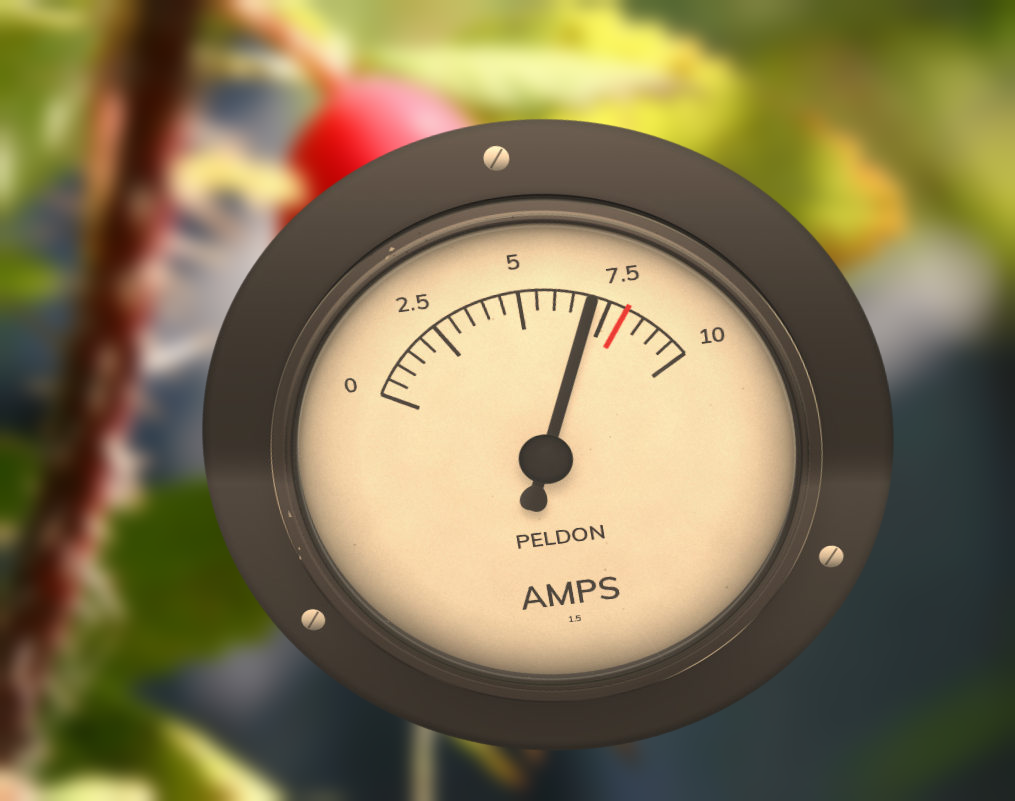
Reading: value=7 unit=A
